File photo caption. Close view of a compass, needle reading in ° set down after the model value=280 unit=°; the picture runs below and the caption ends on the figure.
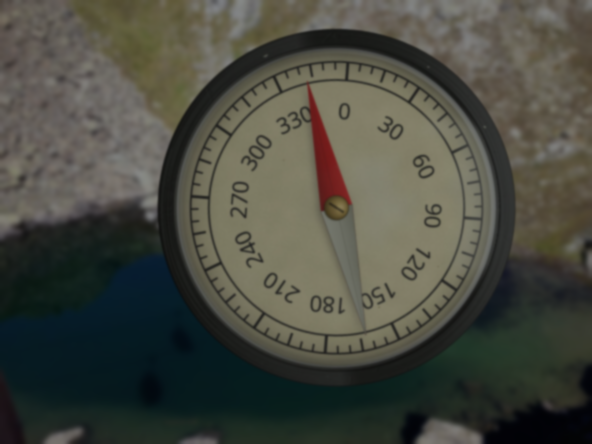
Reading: value=342.5 unit=°
